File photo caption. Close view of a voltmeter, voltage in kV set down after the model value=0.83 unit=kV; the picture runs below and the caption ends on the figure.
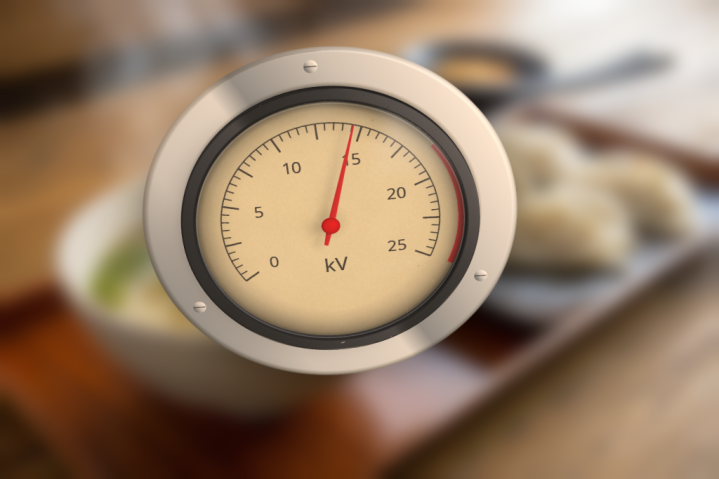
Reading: value=14.5 unit=kV
